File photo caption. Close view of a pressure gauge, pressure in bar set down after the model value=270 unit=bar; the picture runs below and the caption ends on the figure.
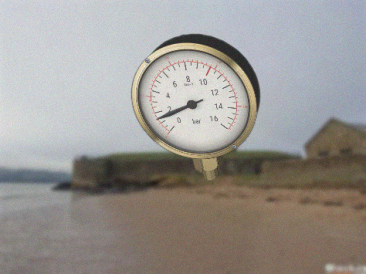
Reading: value=1.5 unit=bar
